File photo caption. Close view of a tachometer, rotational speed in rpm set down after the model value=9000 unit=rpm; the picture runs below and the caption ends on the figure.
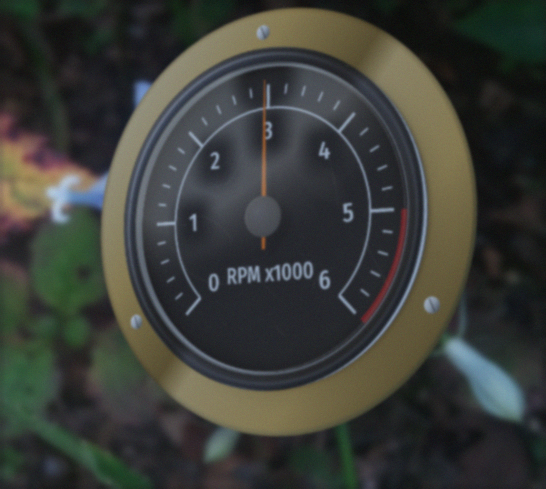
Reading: value=3000 unit=rpm
